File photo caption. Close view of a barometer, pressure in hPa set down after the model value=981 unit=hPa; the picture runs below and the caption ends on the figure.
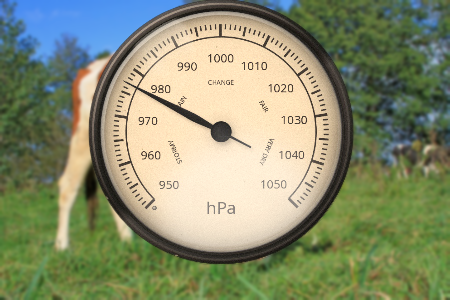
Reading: value=977 unit=hPa
